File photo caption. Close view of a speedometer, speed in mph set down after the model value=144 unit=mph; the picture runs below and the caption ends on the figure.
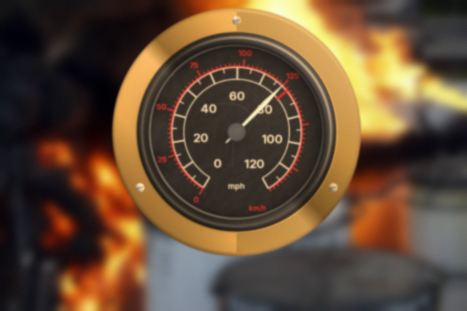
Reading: value=77.5 unit=mph
